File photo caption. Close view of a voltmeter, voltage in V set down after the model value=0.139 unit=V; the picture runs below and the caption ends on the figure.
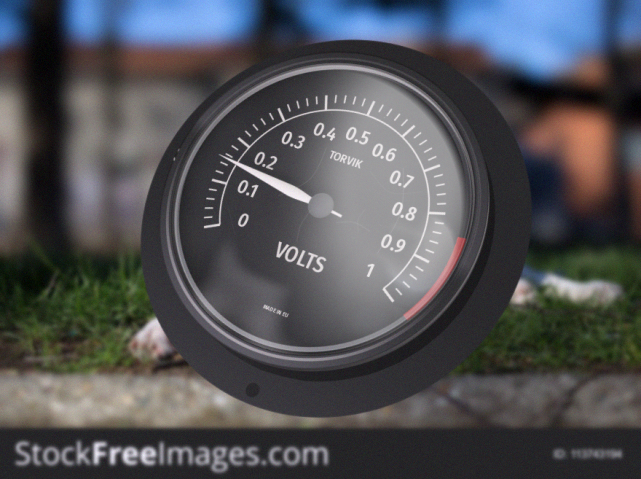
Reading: value=0.15 unit=V
